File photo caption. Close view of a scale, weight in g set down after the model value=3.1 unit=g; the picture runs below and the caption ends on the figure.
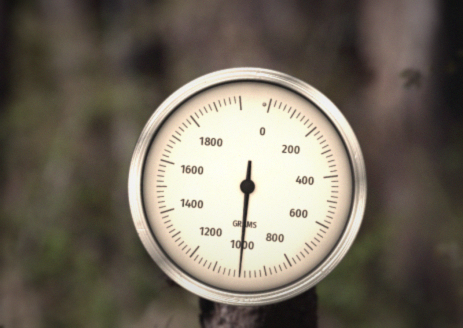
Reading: value=1000 unit=g
